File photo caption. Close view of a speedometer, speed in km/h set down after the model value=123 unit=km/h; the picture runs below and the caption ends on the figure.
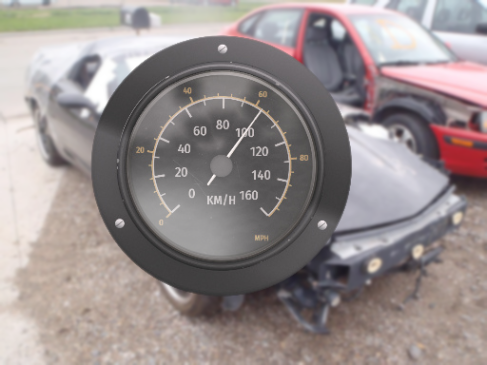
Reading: value=100 unit=km/h
